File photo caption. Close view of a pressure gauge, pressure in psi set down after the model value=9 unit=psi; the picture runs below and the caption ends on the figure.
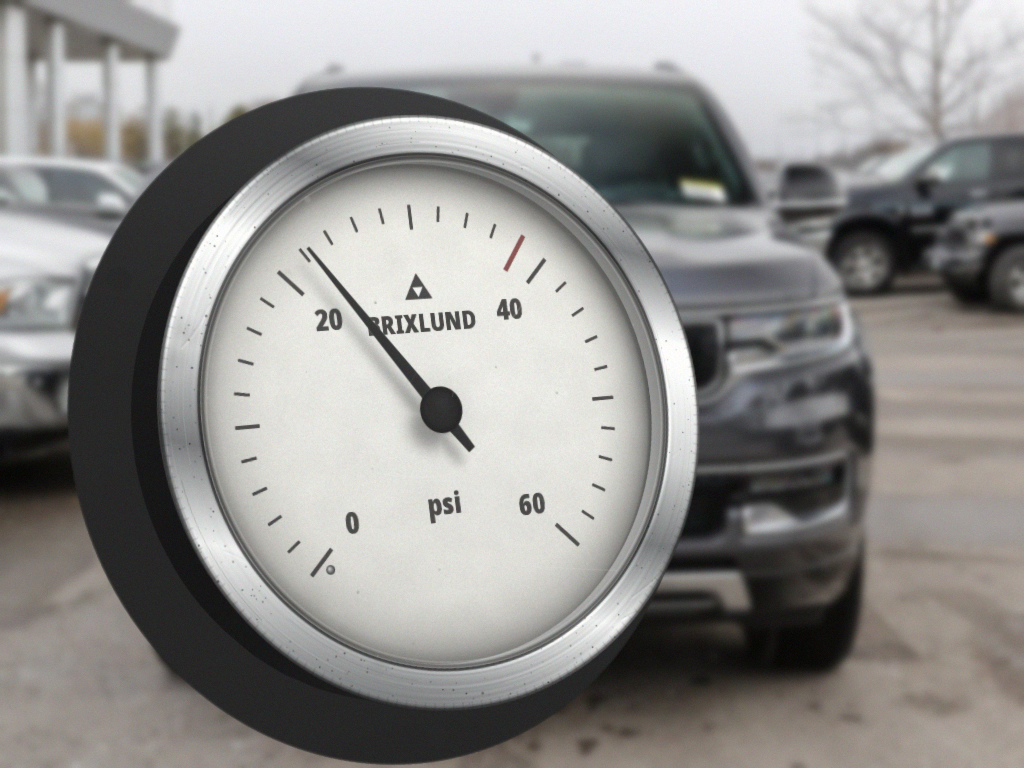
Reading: value=22 unit=psi
